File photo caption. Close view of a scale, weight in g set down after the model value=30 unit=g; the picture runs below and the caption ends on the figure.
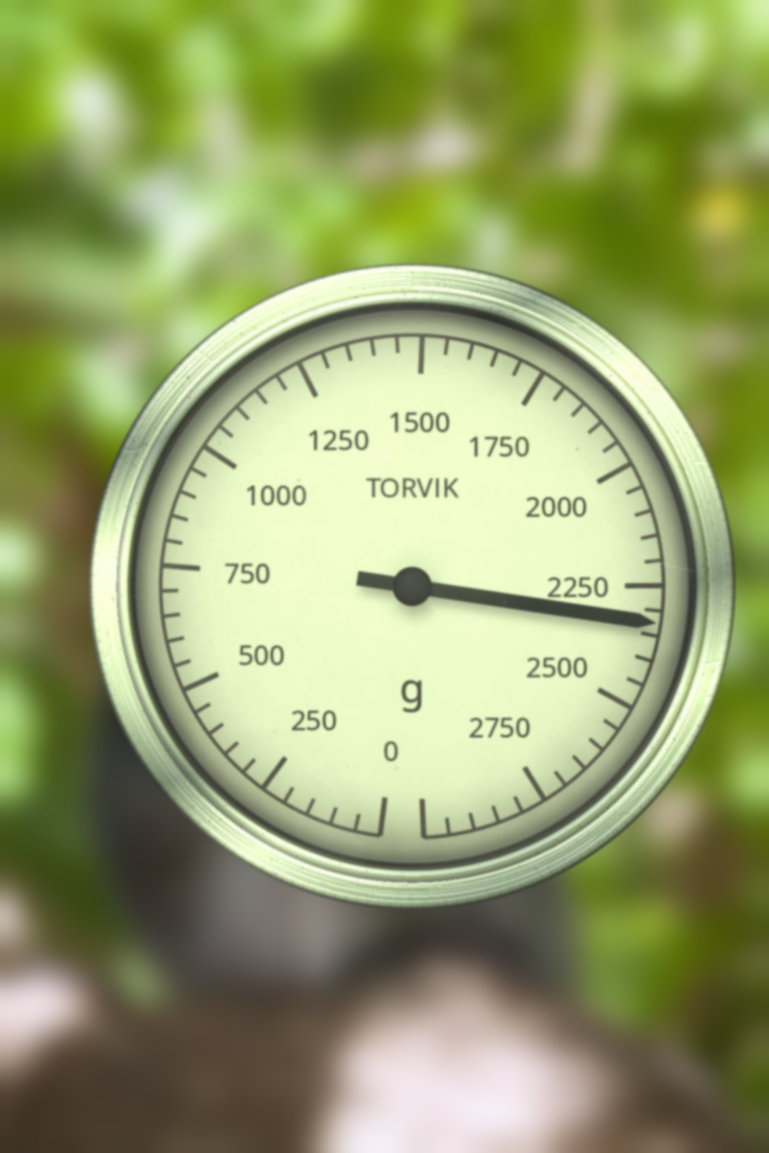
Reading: value=2325 unit=g
